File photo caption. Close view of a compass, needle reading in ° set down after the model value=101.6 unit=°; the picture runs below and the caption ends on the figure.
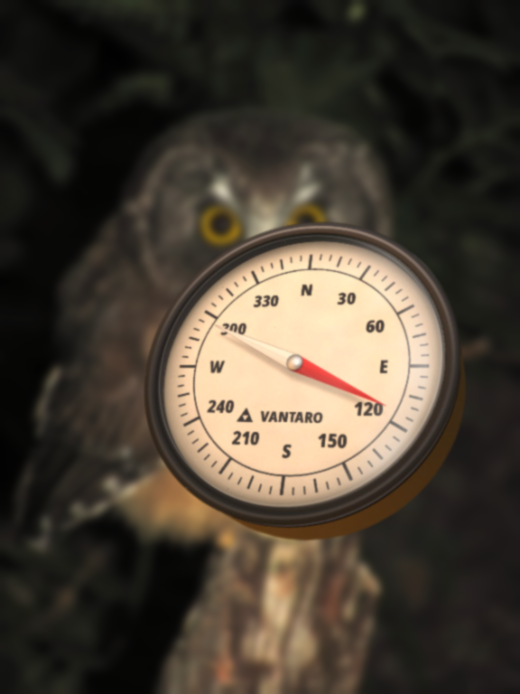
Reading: value=115 unit=°
